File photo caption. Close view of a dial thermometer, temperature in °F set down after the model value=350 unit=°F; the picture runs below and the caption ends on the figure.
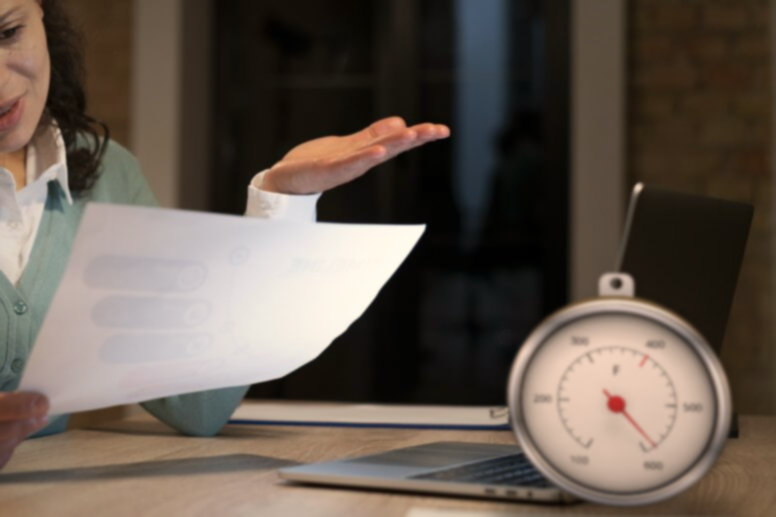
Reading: value=580 unit=°F
